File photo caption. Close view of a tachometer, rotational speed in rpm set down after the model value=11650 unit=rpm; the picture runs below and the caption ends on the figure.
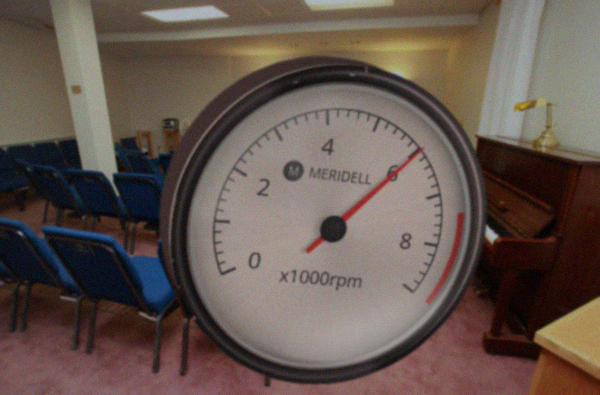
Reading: value=6000 unit=rpm
